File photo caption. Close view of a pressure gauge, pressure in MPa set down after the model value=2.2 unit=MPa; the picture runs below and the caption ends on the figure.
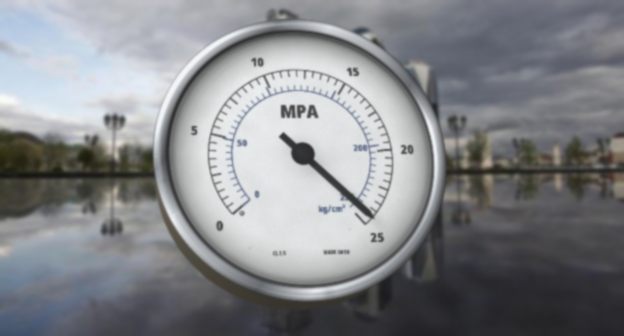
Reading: value=24.5 unit=MPa
